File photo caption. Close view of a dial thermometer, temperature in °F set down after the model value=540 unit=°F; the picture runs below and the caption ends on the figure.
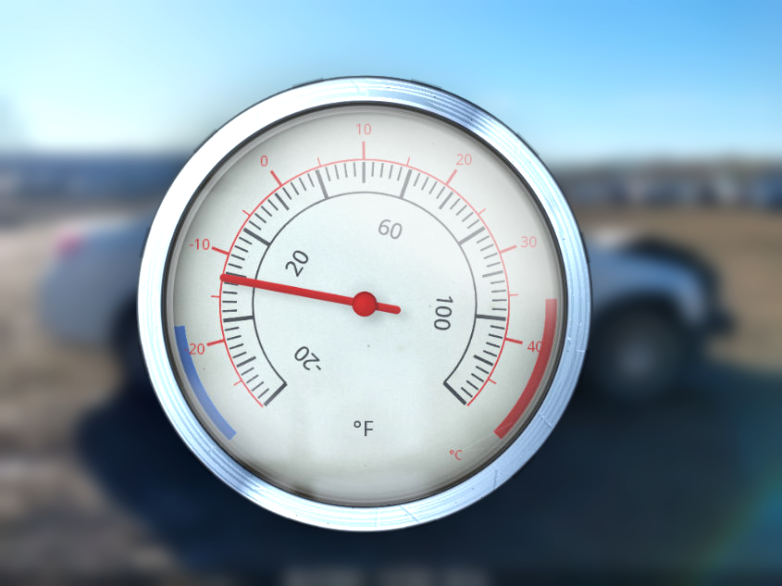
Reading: value=9 unit=°F
